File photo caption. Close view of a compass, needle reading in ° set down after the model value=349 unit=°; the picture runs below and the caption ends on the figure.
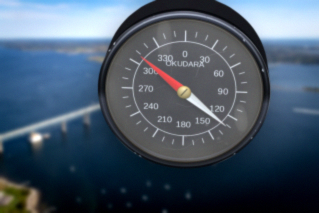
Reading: value=310 unit=°
